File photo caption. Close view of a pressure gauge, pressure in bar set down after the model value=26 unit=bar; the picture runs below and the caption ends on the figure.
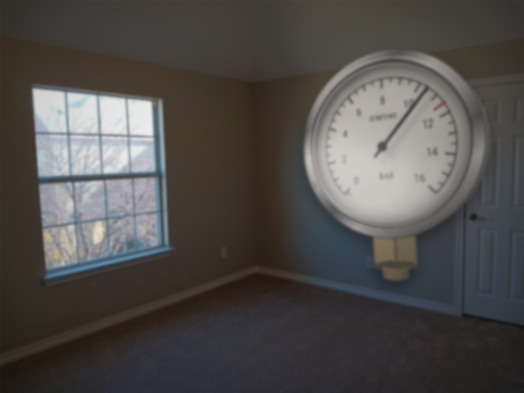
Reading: value=10.5 unit=bar
